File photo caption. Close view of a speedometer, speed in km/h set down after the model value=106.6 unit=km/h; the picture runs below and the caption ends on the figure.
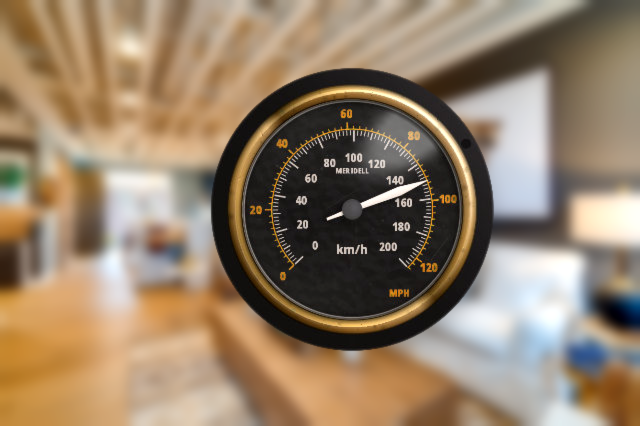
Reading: value=150 unit=km/h
